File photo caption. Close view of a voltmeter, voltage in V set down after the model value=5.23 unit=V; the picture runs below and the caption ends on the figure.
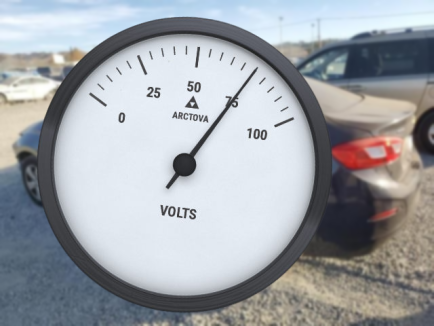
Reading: value=75 unit=V
